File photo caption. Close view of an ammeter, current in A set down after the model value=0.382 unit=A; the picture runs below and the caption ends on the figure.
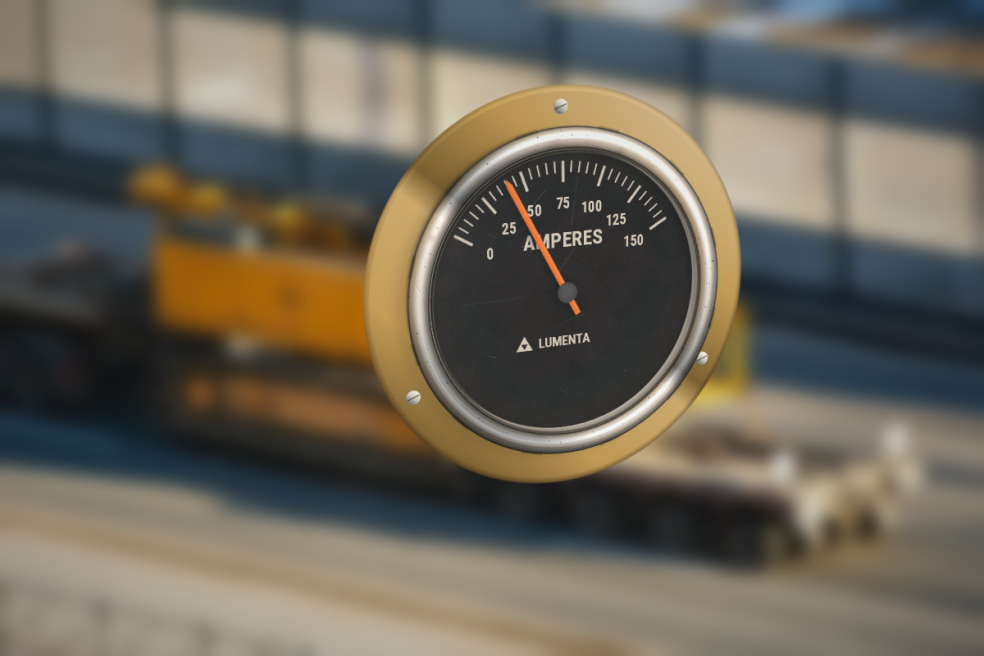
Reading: value=40 unit=A
